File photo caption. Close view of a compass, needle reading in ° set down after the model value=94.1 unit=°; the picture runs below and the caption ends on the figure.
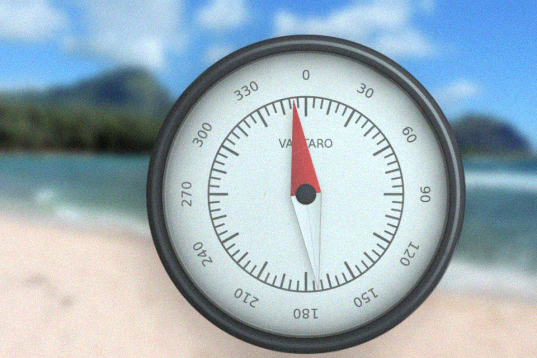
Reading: value=352.5 unit=°
